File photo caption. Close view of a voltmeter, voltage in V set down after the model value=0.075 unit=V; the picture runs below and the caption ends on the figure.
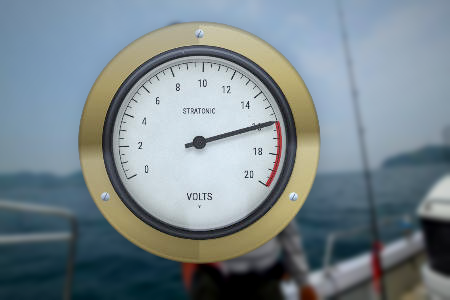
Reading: value=16 unit=V
